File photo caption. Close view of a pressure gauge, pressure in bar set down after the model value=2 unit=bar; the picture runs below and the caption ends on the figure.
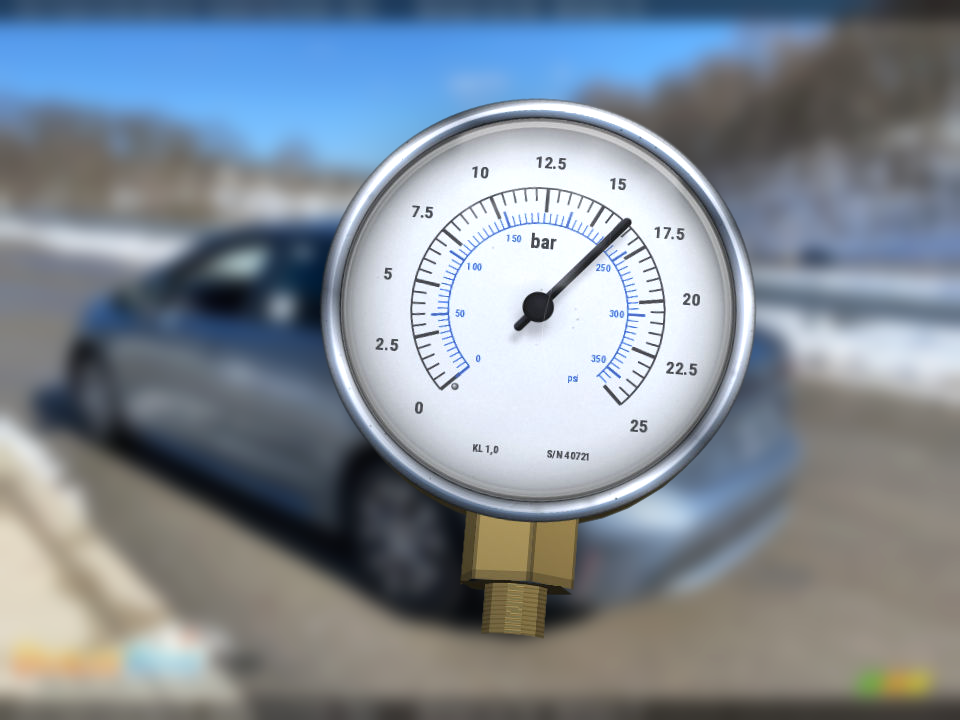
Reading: value=16.25 unit=bar
